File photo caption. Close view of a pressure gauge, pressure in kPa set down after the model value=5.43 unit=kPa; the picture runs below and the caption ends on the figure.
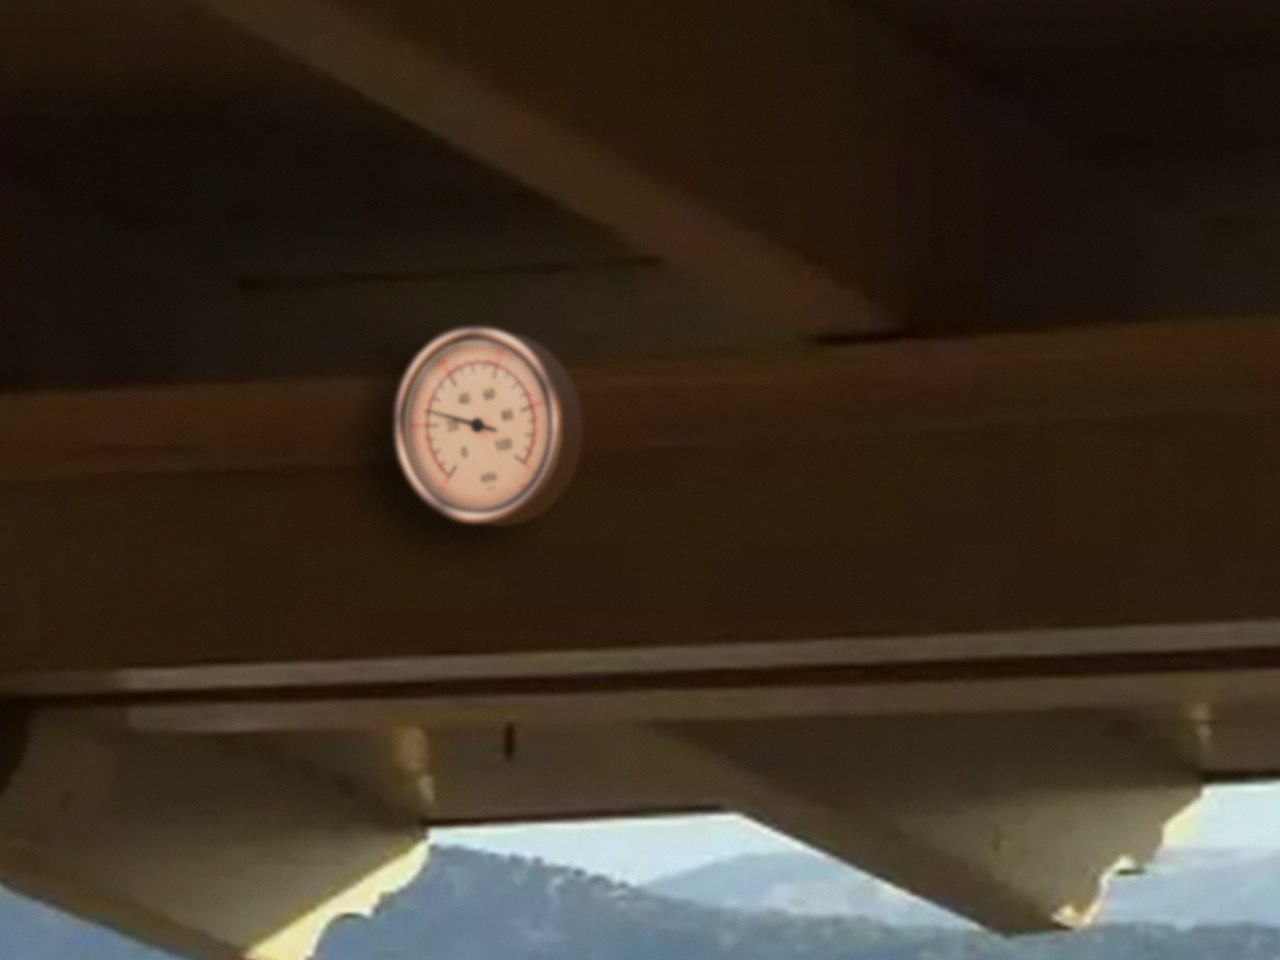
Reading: value=25 unit=kPa
